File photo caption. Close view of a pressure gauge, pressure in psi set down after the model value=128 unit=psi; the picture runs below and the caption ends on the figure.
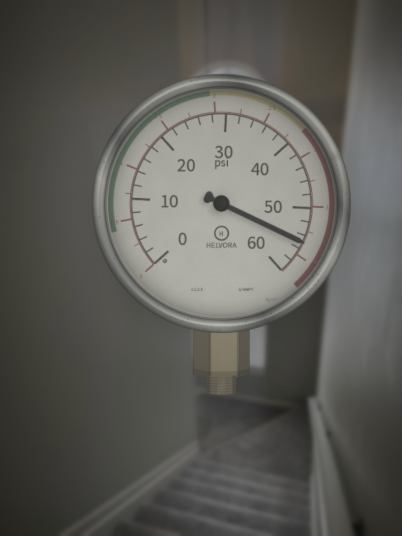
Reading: value=55 unit=psi
